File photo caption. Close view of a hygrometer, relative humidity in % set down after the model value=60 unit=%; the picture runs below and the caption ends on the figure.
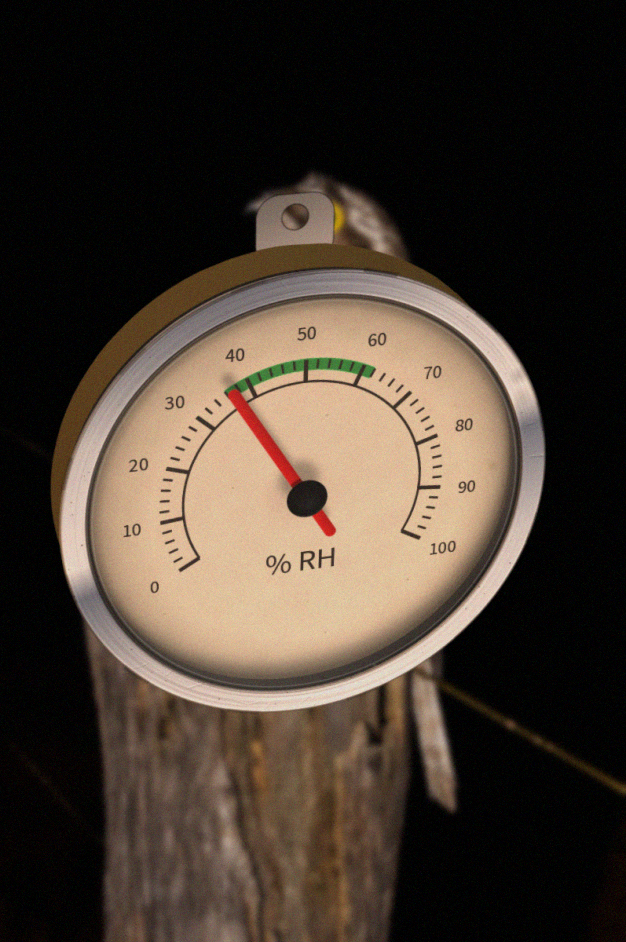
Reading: value=37 unit=%
